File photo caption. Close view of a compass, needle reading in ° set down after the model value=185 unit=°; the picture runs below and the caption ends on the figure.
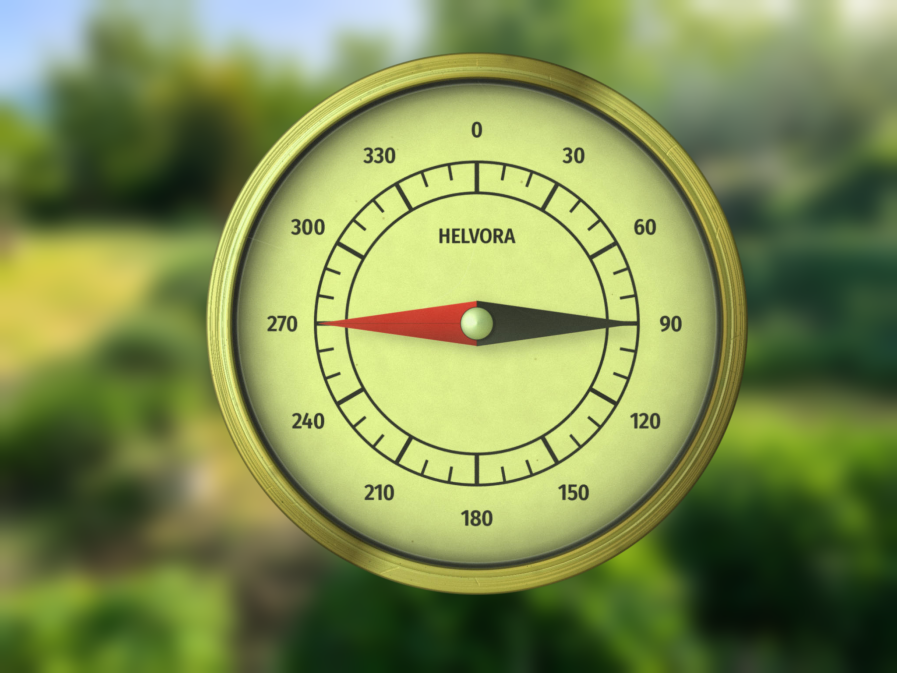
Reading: value=270 unit=°
